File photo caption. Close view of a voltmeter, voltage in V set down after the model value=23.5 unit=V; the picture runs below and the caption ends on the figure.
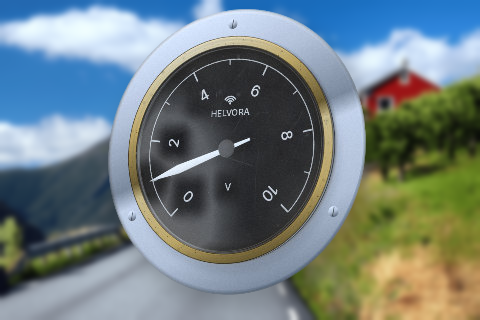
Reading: value=1 unit=V
